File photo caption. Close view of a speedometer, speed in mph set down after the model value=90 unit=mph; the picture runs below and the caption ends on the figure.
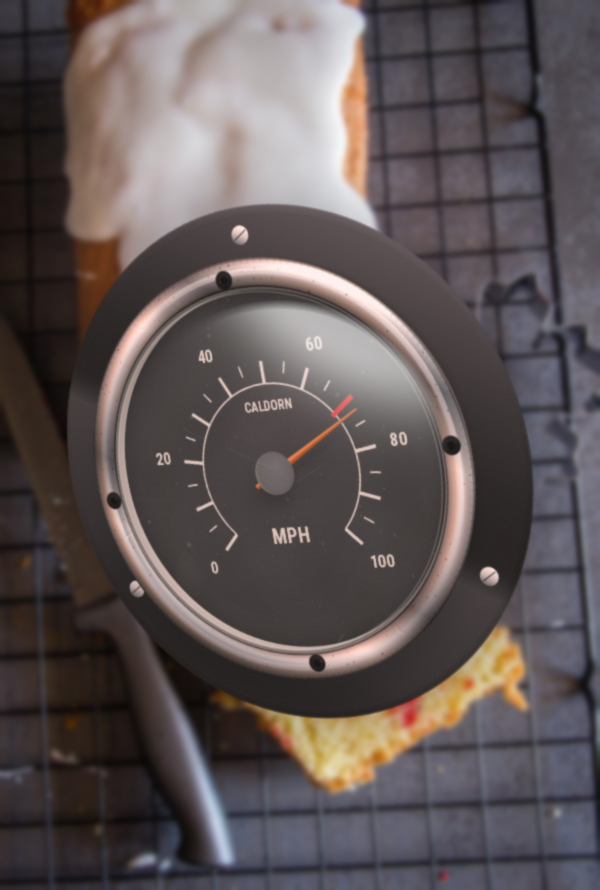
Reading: value=72.5 unit=mph
